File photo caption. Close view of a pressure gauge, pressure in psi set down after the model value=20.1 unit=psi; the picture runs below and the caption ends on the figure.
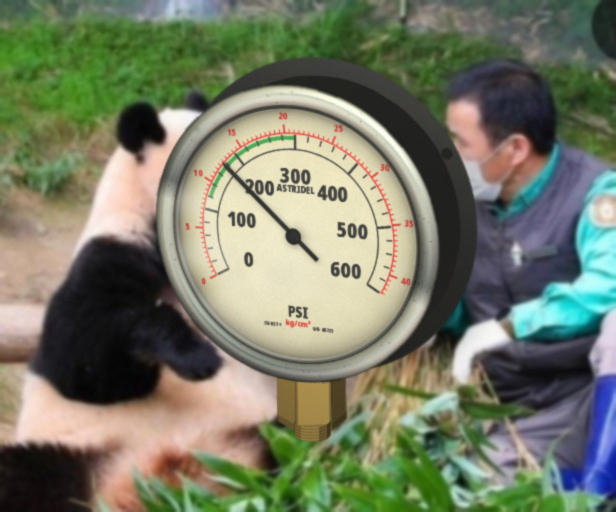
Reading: value=180 unit=psi
